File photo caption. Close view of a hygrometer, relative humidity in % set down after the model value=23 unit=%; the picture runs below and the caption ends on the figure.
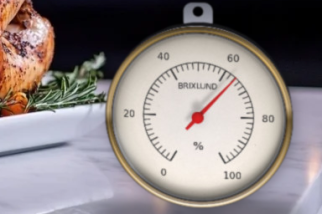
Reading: value=64 unit=%
